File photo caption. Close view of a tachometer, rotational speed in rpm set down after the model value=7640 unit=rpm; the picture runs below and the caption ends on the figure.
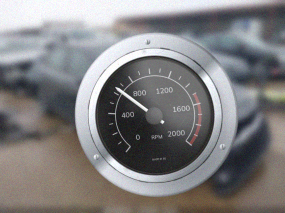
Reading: value=650 unit=rpm
